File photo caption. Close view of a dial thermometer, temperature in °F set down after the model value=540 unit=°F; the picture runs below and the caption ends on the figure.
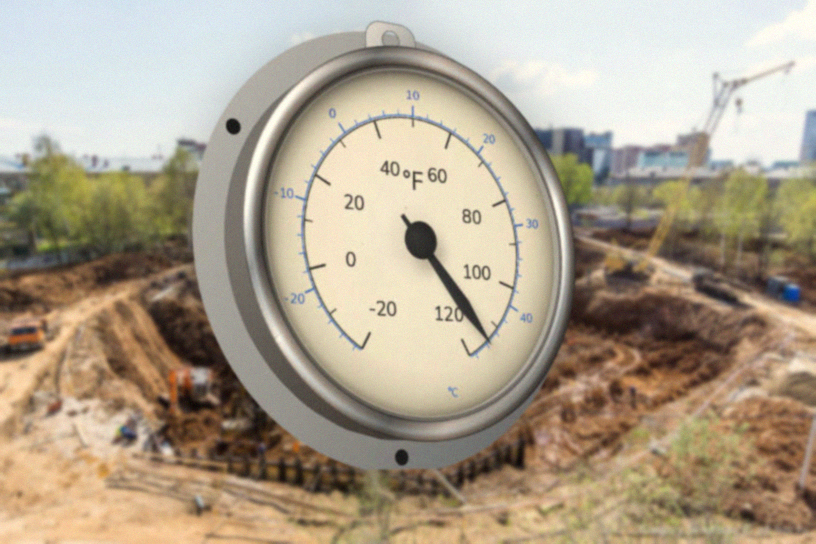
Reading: value=115 unit=°F
